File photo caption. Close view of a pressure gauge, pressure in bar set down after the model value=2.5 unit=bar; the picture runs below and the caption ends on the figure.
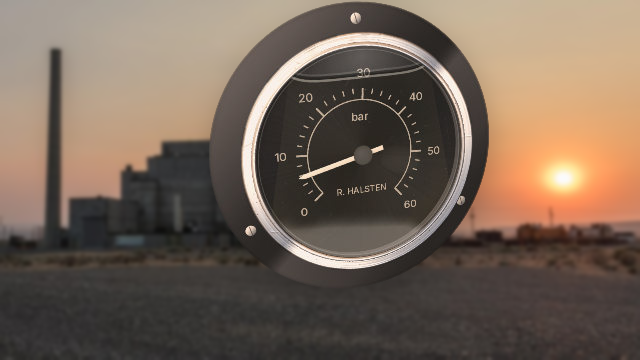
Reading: value=6 unit=bar
